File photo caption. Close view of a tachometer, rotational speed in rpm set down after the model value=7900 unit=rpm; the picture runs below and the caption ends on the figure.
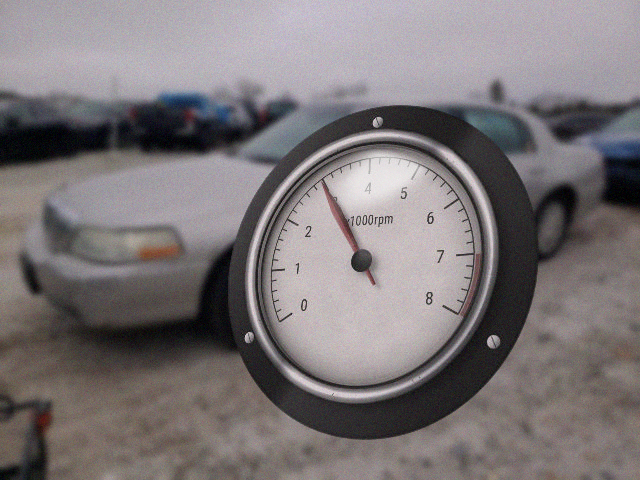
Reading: value=3000 unit=rpm
